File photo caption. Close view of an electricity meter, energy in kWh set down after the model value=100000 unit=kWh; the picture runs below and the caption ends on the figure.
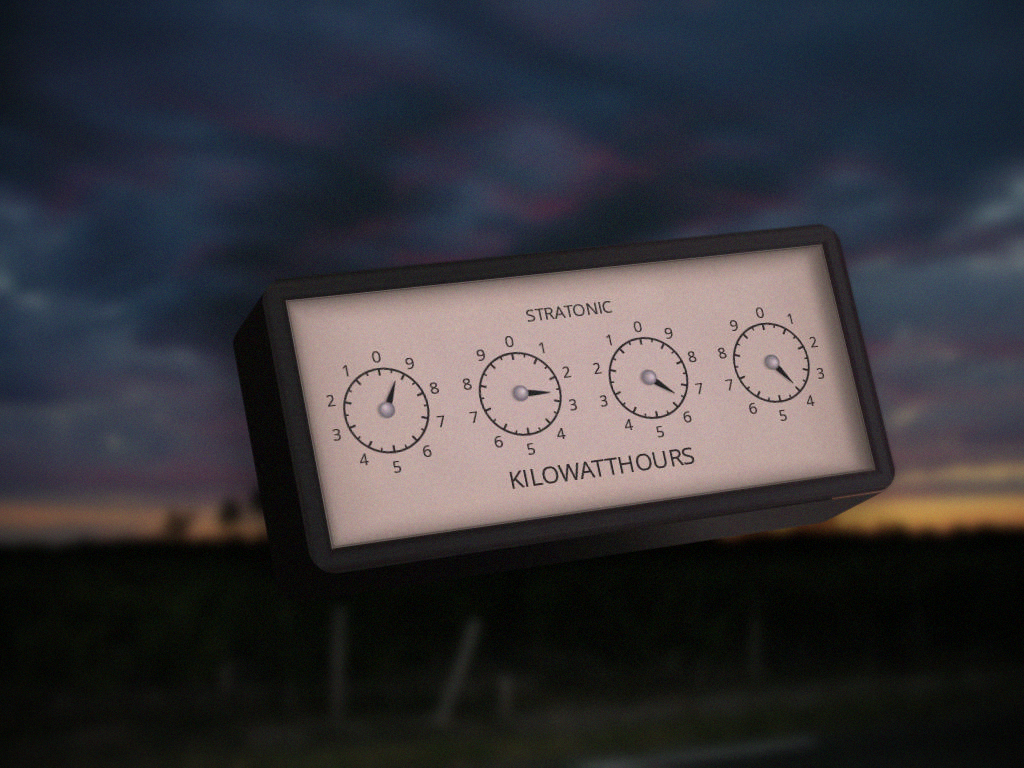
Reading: value=9264 unit=kWh
